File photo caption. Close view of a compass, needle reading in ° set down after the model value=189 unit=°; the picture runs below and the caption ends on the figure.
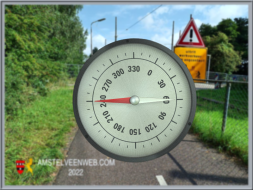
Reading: value=240 unit=°
